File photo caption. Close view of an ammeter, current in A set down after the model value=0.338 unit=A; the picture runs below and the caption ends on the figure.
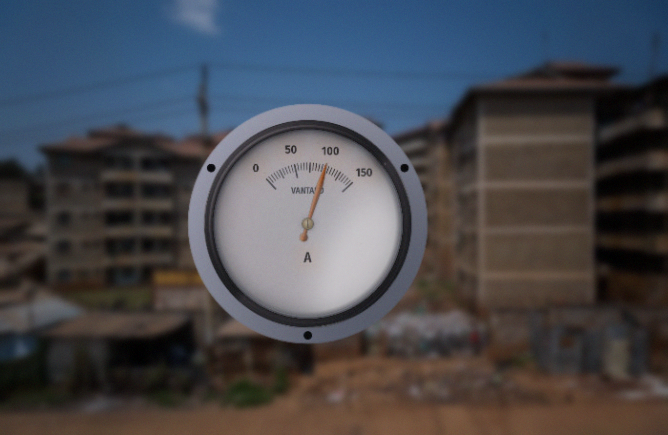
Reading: value=100 unit=A
